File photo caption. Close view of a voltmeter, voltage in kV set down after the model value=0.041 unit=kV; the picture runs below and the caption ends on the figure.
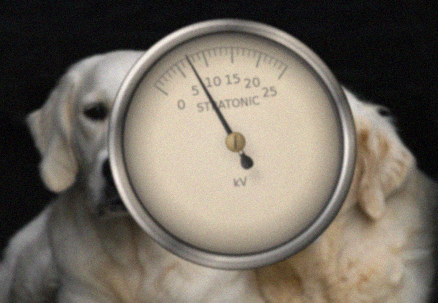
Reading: value=7 unit=kV
